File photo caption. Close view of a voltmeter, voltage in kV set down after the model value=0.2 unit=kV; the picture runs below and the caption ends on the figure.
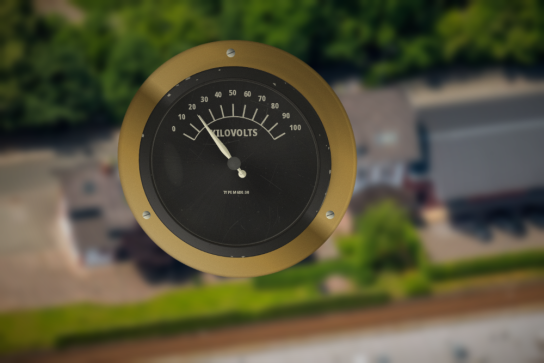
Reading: value=20 unit=kV
